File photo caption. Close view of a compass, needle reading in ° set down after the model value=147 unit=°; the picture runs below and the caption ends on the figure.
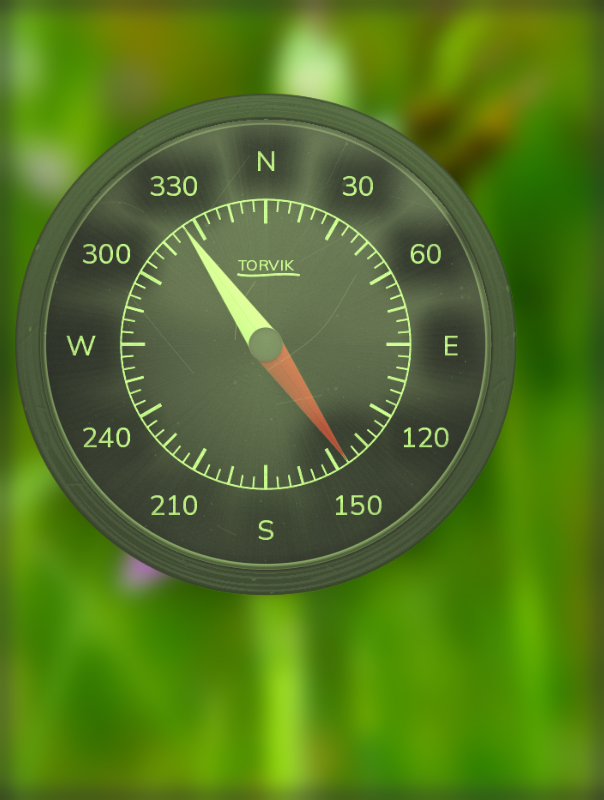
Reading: value=145 unit=°
